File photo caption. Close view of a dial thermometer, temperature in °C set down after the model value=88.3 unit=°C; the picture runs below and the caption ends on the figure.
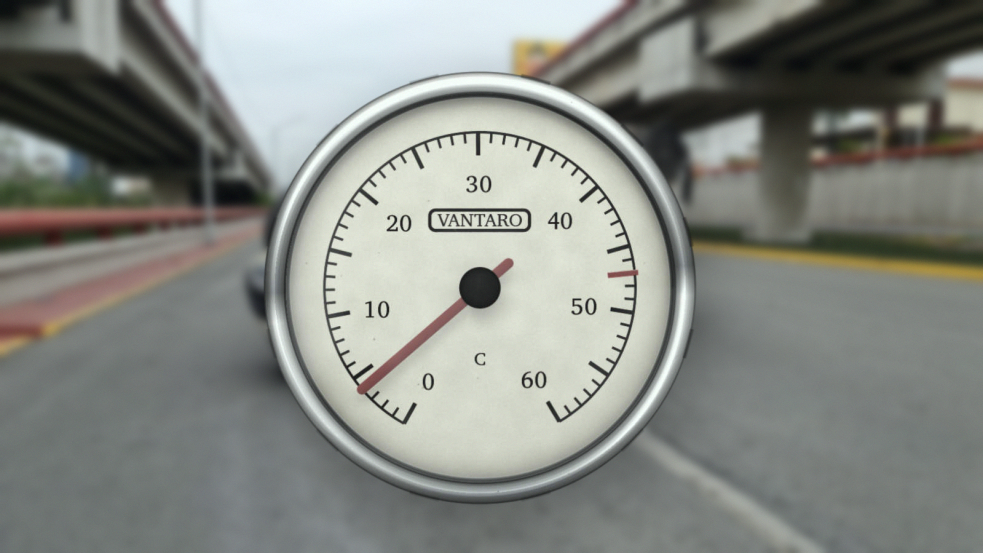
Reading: value=4 unit=°C
